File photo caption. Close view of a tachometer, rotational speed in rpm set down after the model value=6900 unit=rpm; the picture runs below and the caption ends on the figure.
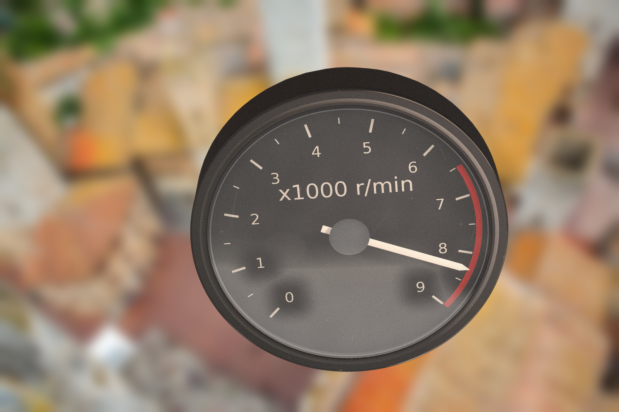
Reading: value=8250 unit=rpm
